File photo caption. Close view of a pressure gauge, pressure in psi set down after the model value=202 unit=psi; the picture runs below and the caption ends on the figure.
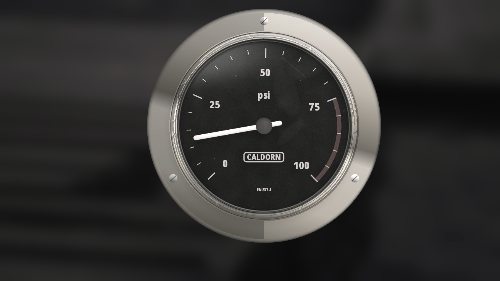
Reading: value=12.5 unit=psi
